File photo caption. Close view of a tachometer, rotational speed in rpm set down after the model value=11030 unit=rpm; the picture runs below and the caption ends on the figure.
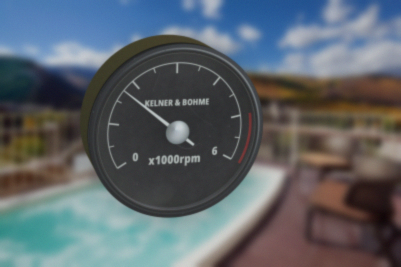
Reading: value=1750 unit=rpm
